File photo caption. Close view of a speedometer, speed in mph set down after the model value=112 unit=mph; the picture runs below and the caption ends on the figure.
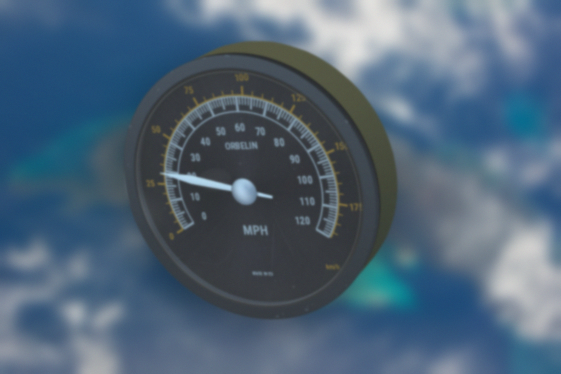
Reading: value=20 unit=mph
